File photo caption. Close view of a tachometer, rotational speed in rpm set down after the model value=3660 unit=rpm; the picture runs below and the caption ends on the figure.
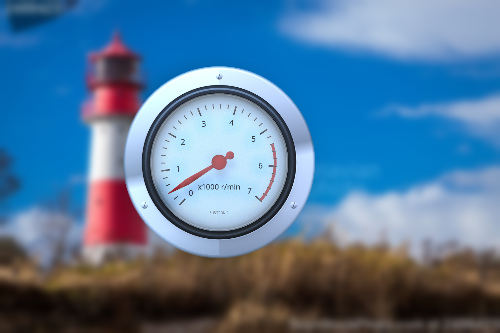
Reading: value=400 unit=rpm
